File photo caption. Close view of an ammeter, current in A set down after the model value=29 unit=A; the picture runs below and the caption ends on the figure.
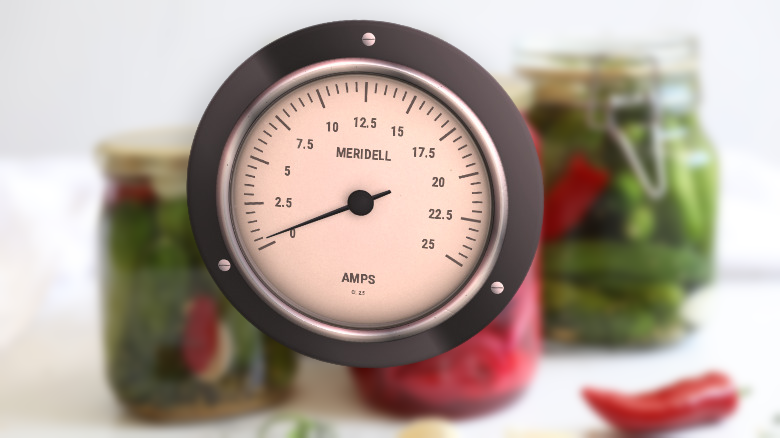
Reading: value=0.5 unit=A
